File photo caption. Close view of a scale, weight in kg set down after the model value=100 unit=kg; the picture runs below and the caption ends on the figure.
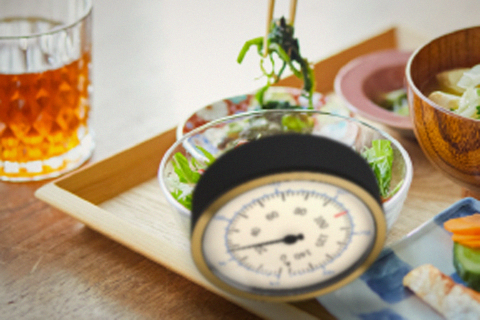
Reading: value=30 unit=kg
